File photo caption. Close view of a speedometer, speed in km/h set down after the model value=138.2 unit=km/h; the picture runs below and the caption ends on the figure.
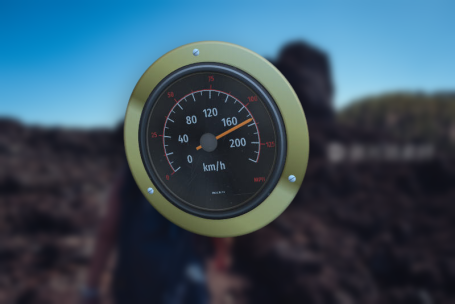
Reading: value=175 unit=km/h
